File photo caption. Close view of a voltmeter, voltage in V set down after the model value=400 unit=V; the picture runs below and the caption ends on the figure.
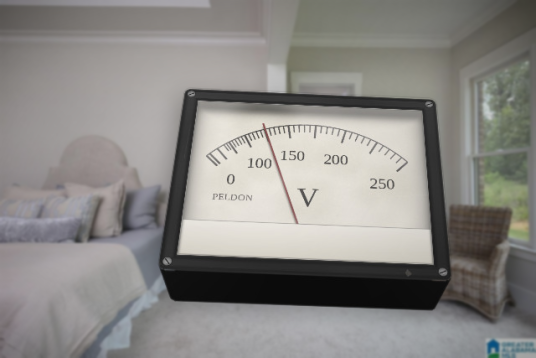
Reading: value=125 unit=V
